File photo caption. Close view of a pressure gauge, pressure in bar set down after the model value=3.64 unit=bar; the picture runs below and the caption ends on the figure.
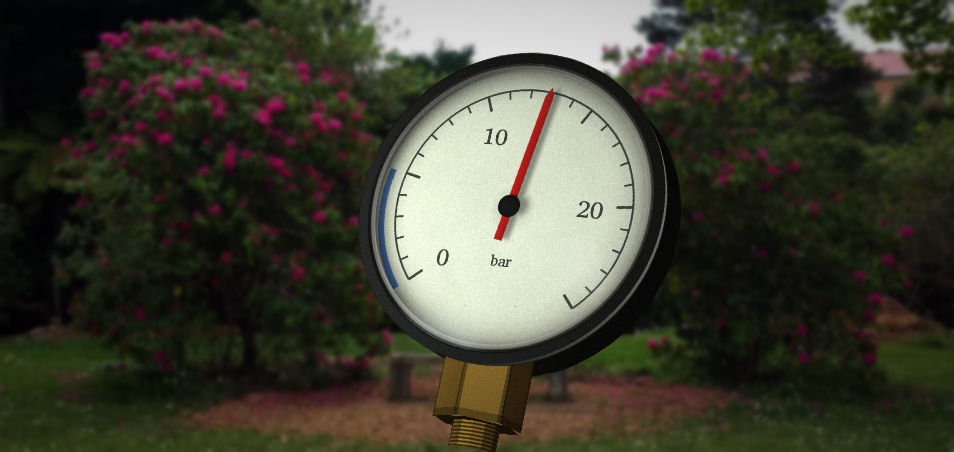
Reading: value=13 unit=bar
